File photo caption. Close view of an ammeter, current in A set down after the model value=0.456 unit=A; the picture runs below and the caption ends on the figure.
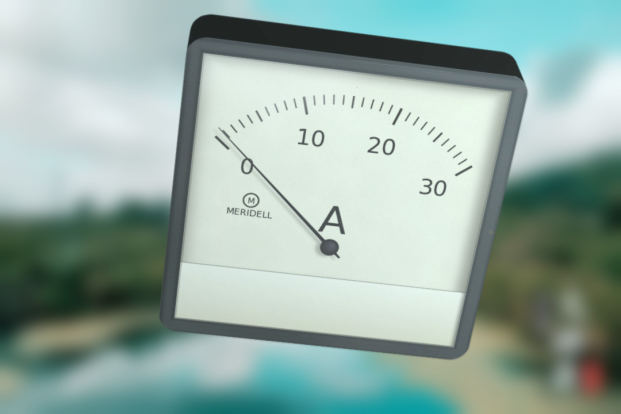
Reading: value=1 unit=A
